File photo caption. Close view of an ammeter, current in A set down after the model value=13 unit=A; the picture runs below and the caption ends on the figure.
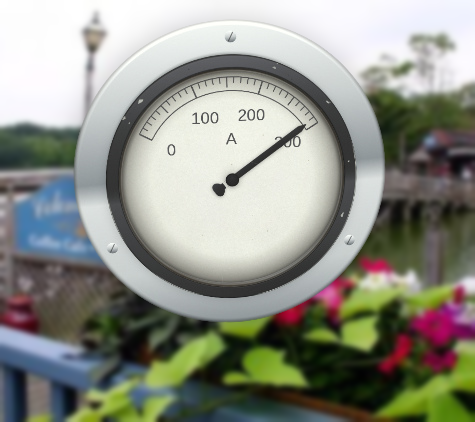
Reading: value=290 unit=A
